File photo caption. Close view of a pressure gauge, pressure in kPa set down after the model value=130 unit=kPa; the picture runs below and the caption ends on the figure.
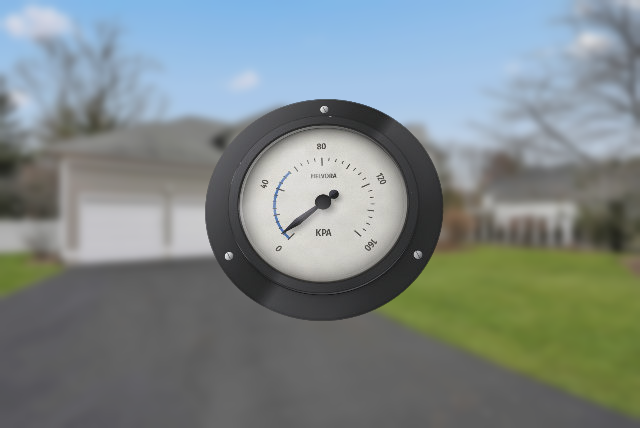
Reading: value=5 unit=kPa
